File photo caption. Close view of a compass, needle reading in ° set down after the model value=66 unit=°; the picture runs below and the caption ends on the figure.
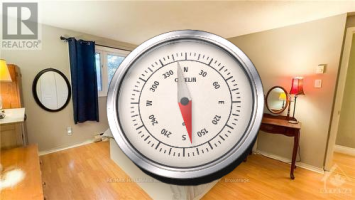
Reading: value=170 unit=°
